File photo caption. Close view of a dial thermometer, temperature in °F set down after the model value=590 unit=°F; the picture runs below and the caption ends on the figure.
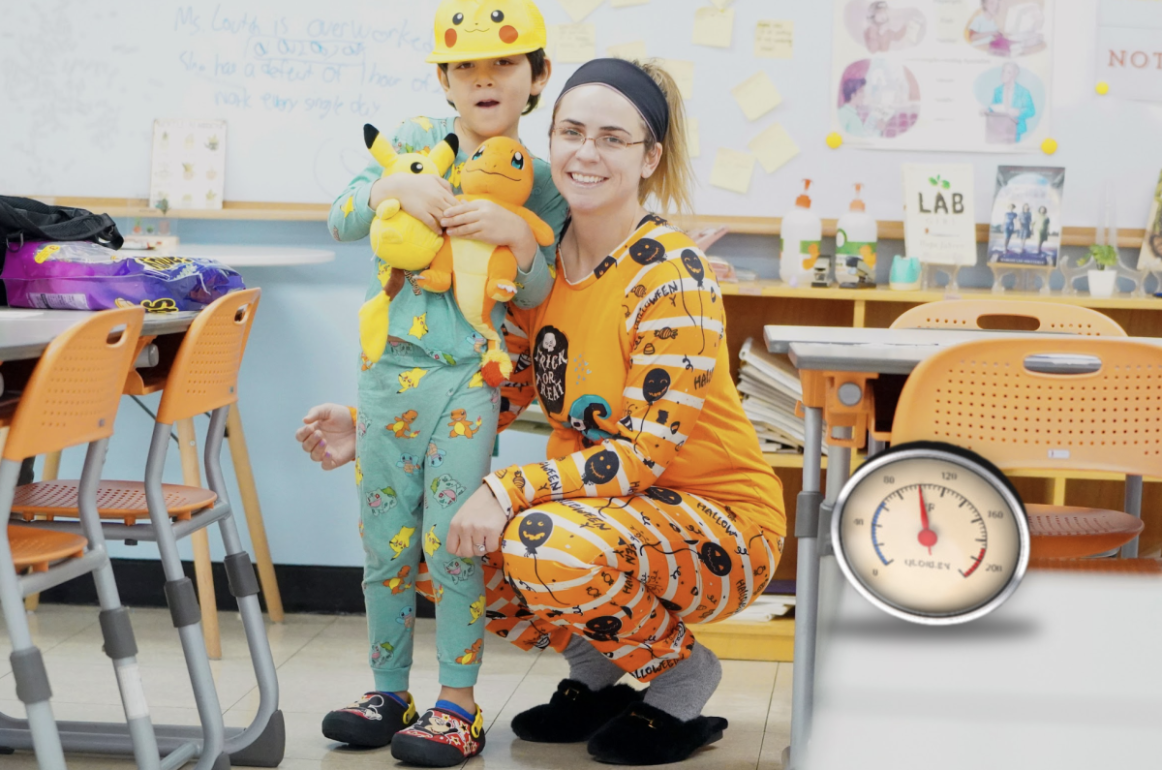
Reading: value=100 unit=°F
